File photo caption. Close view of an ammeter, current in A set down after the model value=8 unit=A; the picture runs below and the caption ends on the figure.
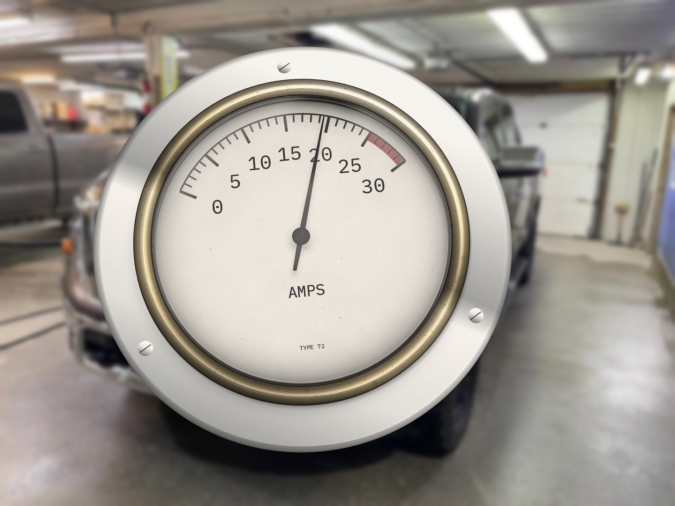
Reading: value=19.5 unit=A
